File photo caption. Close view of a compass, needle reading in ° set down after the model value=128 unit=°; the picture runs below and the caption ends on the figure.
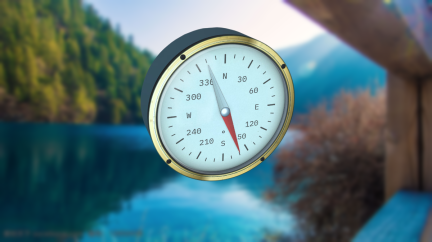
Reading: value=160 unit=°
